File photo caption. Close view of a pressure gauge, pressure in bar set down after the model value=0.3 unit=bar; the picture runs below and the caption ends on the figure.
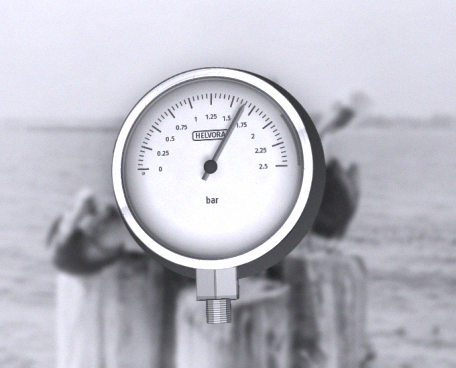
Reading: value=1.65 unit=bar
